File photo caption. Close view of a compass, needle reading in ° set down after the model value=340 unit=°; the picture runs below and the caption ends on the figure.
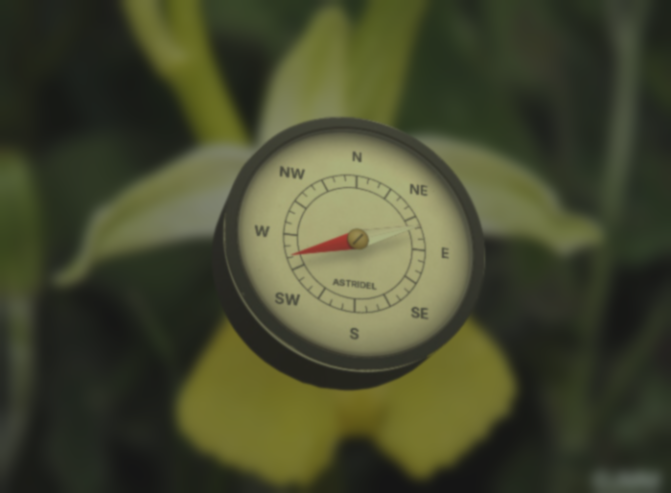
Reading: value=250 unit=°
